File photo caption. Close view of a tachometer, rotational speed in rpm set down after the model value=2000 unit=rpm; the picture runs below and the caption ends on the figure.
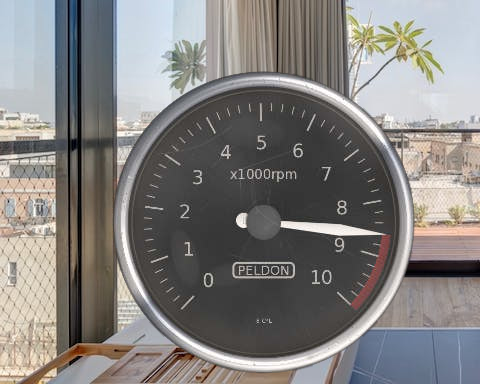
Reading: value=8600 unit=rpm
